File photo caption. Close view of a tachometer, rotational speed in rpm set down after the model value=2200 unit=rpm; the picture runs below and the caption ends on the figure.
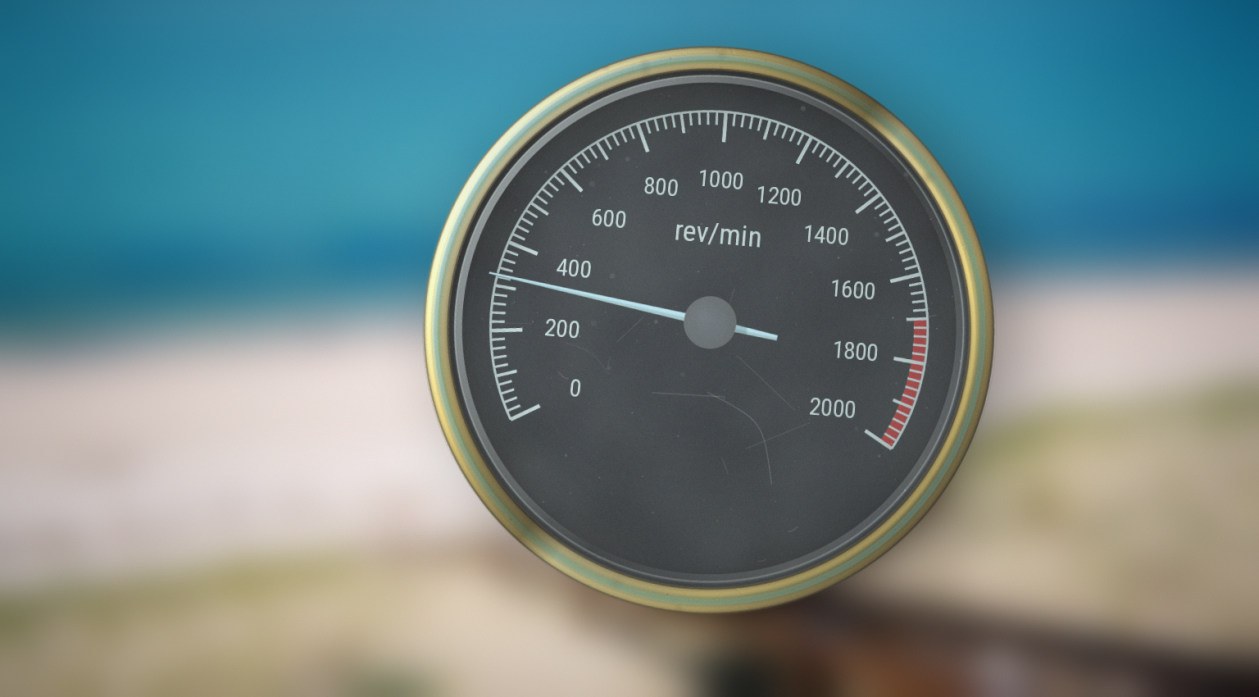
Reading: value=320 unit=rpm
